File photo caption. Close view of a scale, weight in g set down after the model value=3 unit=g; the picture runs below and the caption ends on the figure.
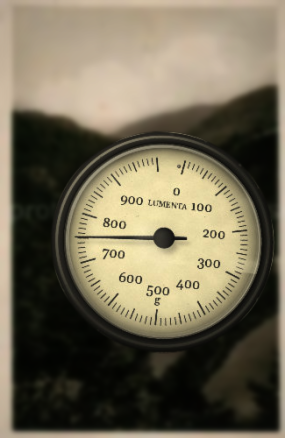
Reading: value=750 unit=g
